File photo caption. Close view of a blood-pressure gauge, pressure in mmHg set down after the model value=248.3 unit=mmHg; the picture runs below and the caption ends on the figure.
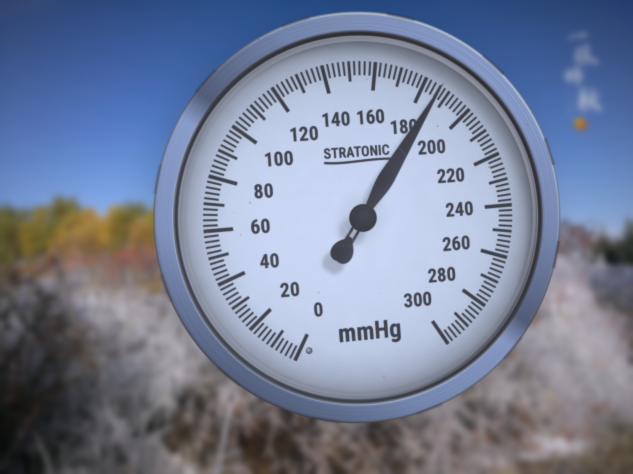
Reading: value=186 unit=mmHg
